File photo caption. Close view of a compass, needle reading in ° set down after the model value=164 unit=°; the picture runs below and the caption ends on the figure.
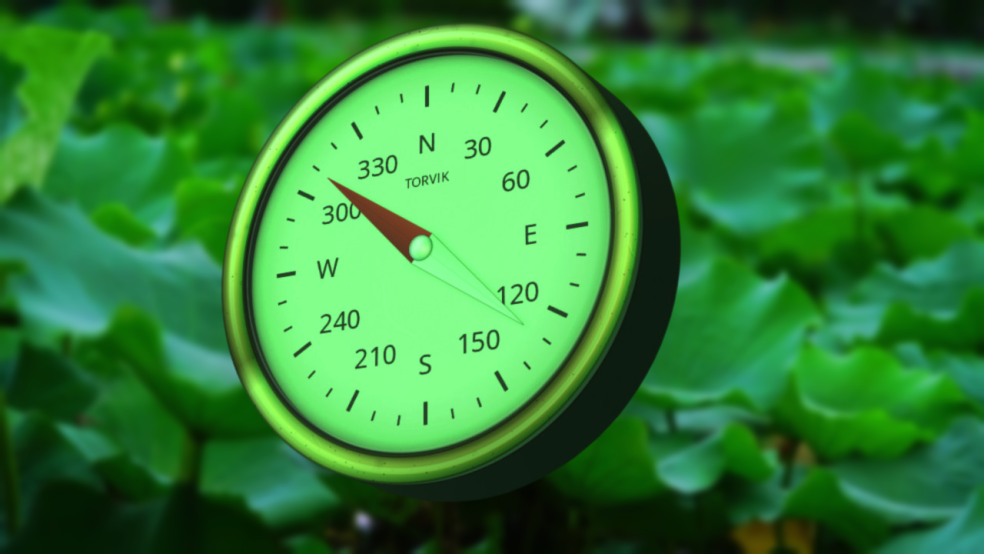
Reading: value=310 unit=°
